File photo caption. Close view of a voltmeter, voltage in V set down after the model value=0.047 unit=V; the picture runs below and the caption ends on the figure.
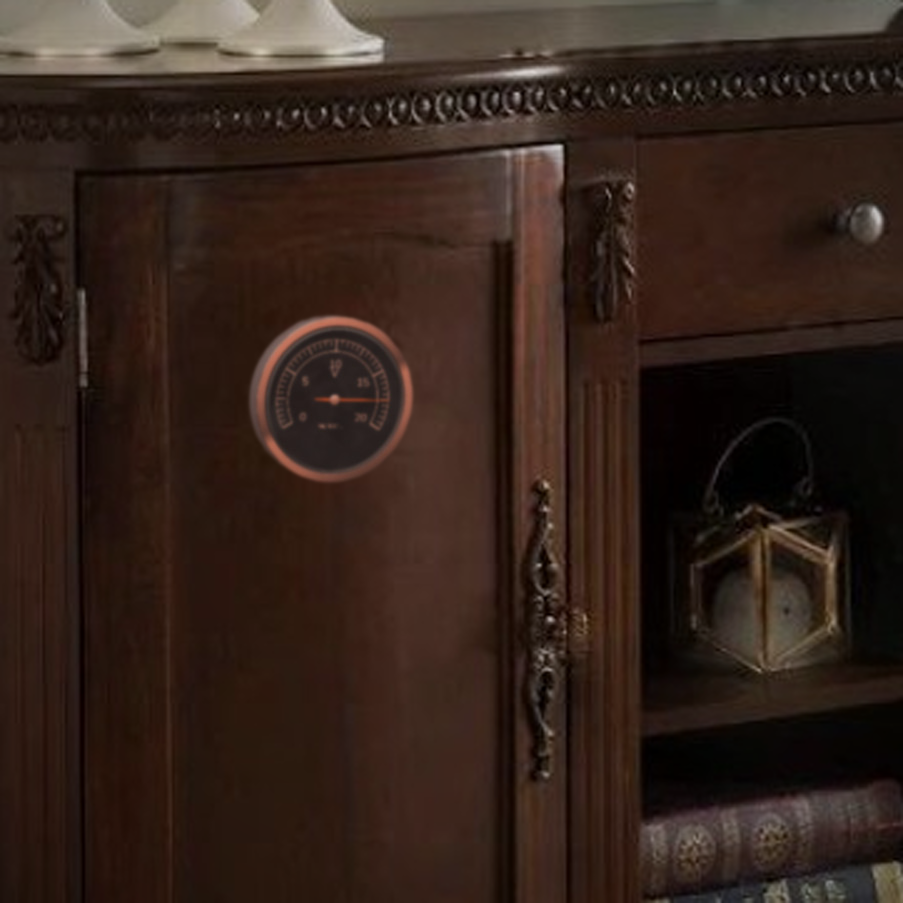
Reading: value=17.5 unit=V
